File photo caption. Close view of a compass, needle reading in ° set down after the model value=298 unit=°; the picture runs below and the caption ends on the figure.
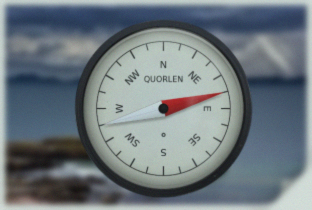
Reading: value=75 unit=°
